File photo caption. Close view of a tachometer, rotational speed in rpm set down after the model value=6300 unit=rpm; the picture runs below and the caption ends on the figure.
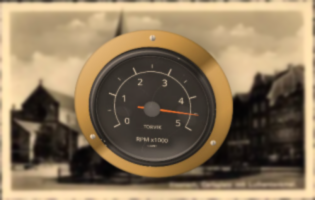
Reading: value=4500 unit=rpm
